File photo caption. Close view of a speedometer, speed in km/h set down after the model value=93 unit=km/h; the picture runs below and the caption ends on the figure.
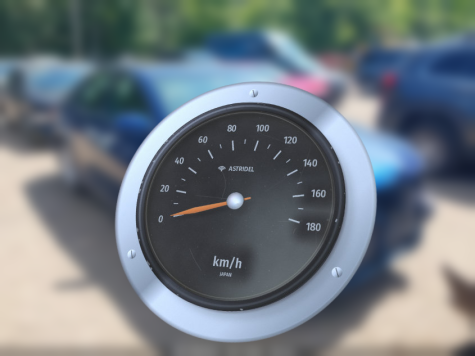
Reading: value=0 unit=km/h
